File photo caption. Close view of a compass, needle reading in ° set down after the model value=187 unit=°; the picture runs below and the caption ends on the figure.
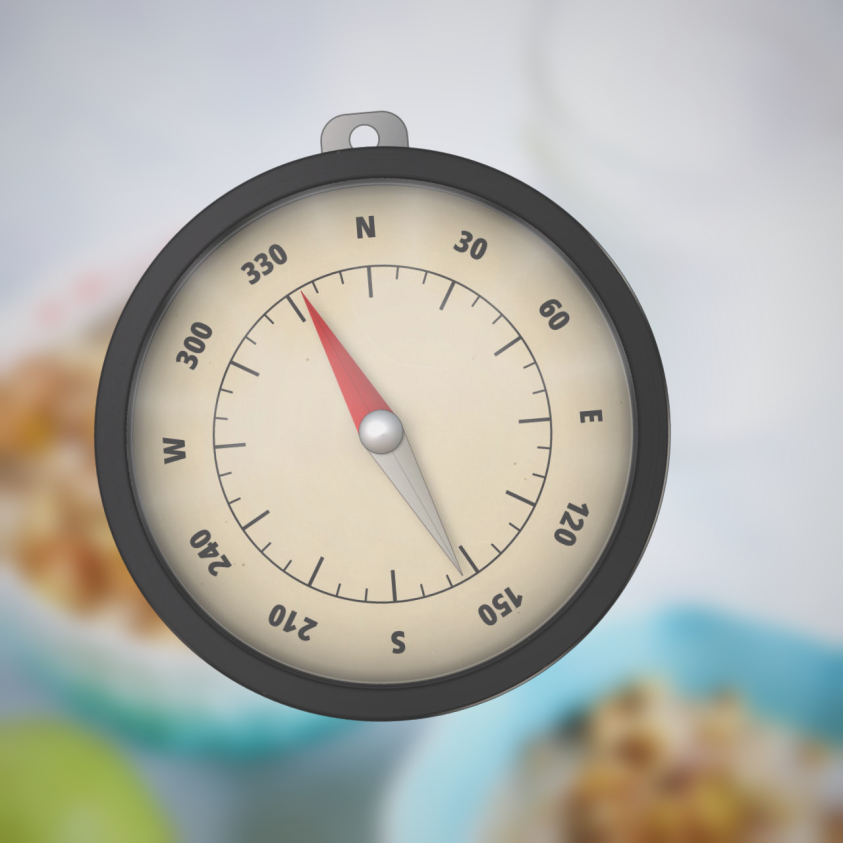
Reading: value=335 unit=°
